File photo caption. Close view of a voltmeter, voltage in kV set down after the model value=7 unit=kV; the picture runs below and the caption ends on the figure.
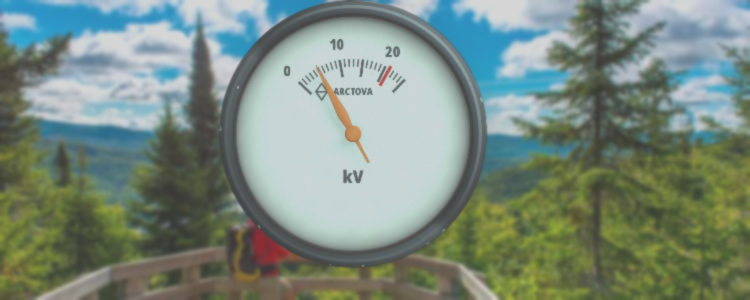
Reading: value=5 unit=kV
